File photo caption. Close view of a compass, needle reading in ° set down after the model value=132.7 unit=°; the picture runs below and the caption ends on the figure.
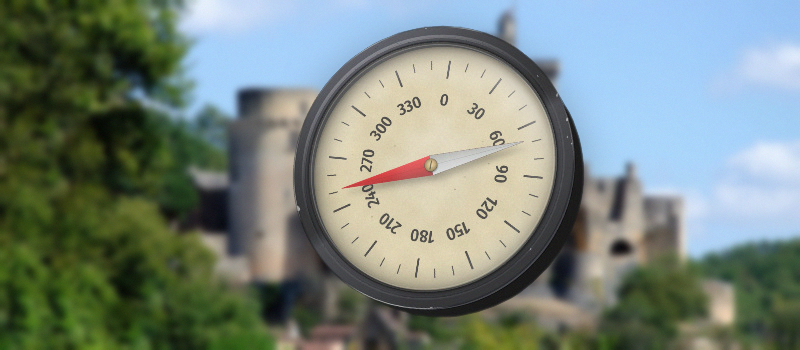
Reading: value=250 unit=°
